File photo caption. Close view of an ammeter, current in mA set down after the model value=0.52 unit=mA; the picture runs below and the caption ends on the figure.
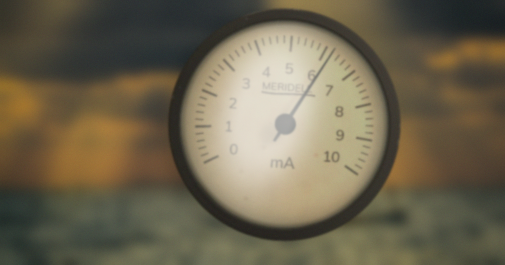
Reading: value=6.2 unit=mA
